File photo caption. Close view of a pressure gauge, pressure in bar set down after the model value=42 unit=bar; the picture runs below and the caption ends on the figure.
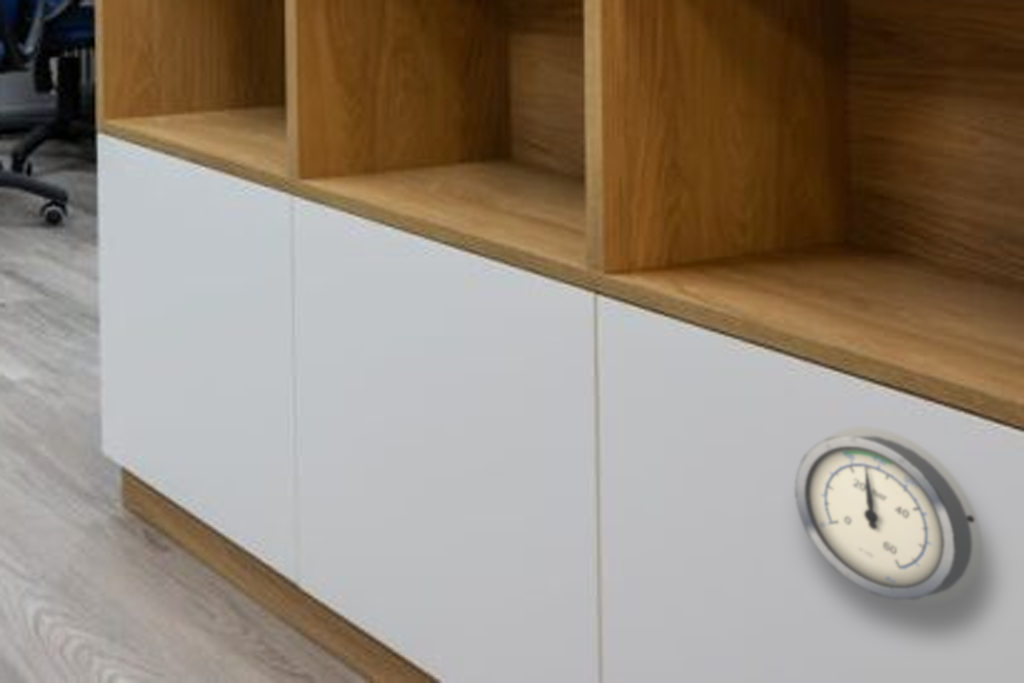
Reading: value=25 unit=bar
